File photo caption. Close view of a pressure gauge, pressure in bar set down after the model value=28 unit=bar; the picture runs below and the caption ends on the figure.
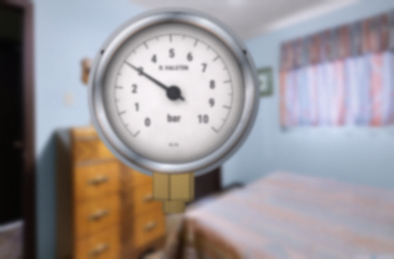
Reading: value=3 unit=bar
